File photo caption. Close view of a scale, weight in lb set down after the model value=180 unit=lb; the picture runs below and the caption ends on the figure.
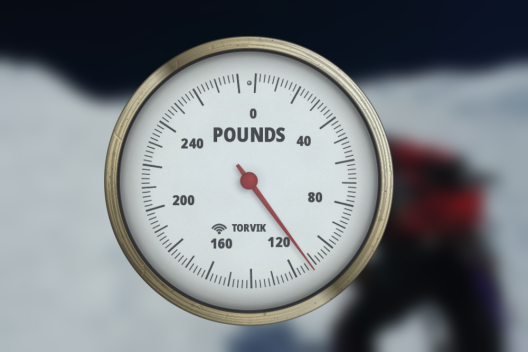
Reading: value=112 unit=lb
